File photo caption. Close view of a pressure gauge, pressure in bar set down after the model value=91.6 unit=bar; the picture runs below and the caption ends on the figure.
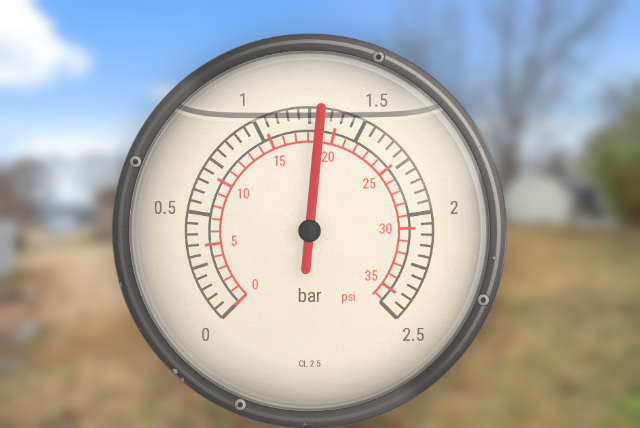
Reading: value=1.3 unit=bar
